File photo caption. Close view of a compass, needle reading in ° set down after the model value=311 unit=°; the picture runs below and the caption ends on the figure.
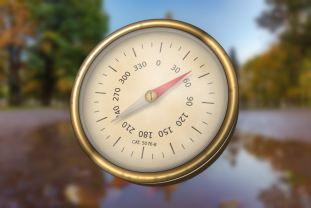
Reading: value=50 unit=°
